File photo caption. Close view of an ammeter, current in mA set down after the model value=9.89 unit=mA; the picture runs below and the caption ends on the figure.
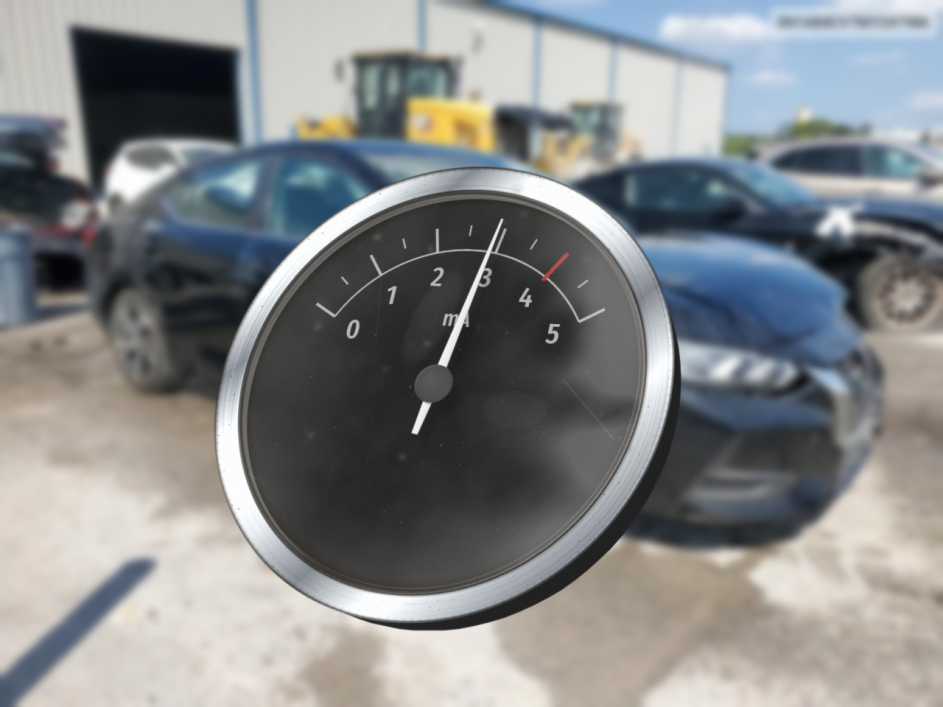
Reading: value=3 unit=mA
